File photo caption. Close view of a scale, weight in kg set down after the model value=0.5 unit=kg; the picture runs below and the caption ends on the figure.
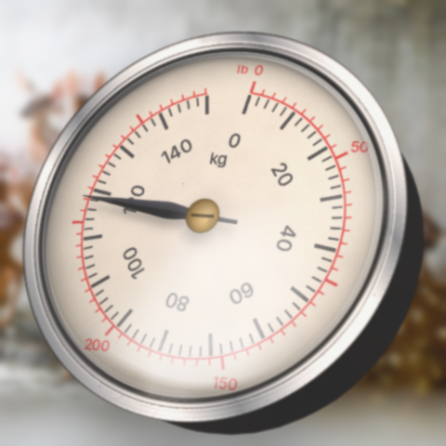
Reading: value=118 unit=kg
